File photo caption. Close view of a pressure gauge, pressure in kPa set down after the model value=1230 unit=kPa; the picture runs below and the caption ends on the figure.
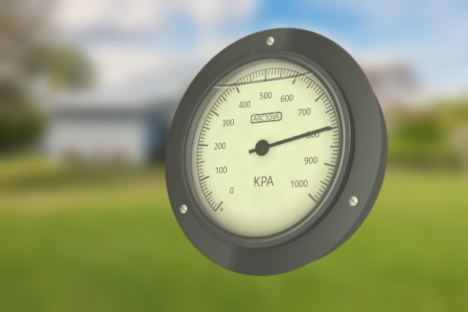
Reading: value=800 unit=kPa
